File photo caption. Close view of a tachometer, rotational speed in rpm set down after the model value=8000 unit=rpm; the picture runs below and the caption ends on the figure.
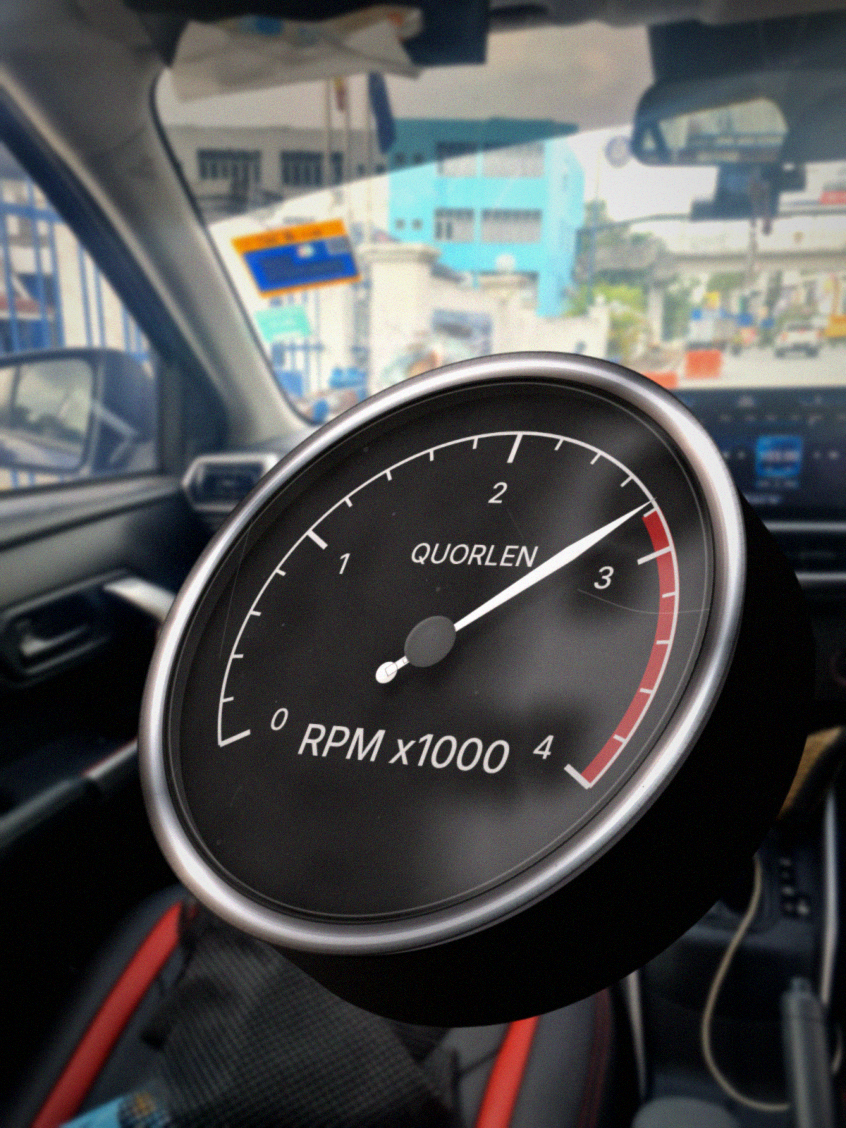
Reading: value=2800 unit=rpm
